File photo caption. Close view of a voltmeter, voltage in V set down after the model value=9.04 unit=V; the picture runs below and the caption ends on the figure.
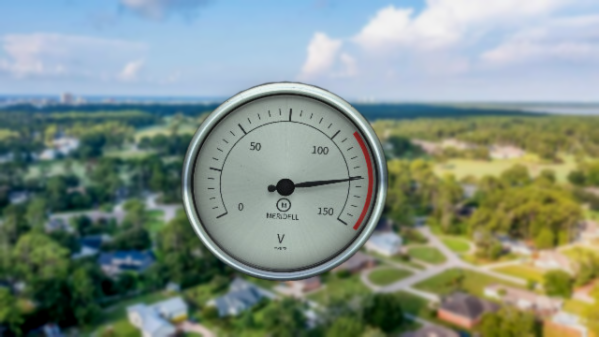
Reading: value=125 unit=V
